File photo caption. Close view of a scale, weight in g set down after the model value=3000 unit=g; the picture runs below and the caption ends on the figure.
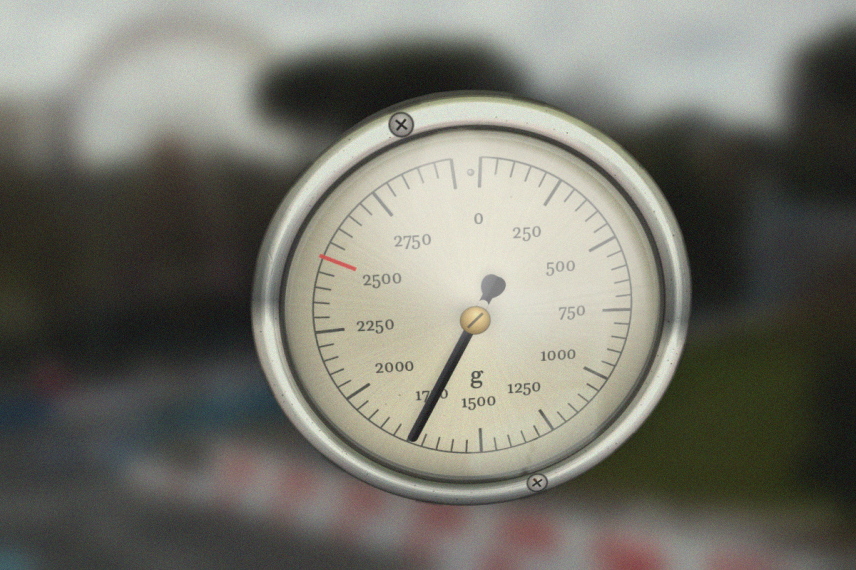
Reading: value=1750 unit=g
